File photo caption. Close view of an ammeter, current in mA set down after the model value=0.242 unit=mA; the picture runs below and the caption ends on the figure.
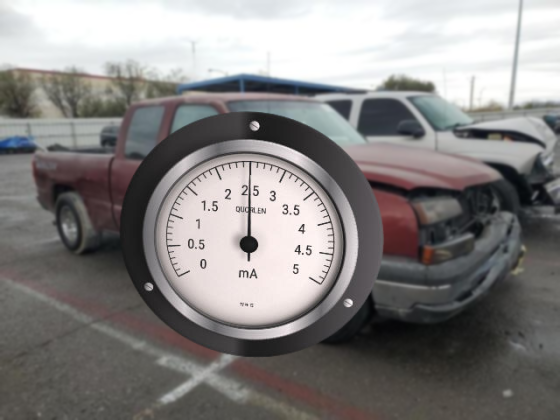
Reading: value=2.5 unit=mA
